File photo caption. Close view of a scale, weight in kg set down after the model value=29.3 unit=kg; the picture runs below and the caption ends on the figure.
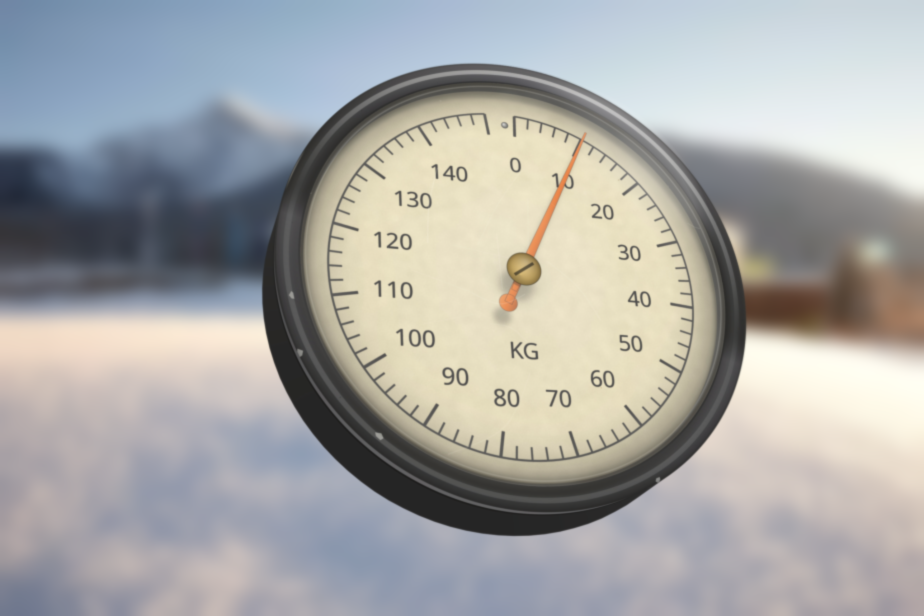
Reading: value=10 unit=kg
